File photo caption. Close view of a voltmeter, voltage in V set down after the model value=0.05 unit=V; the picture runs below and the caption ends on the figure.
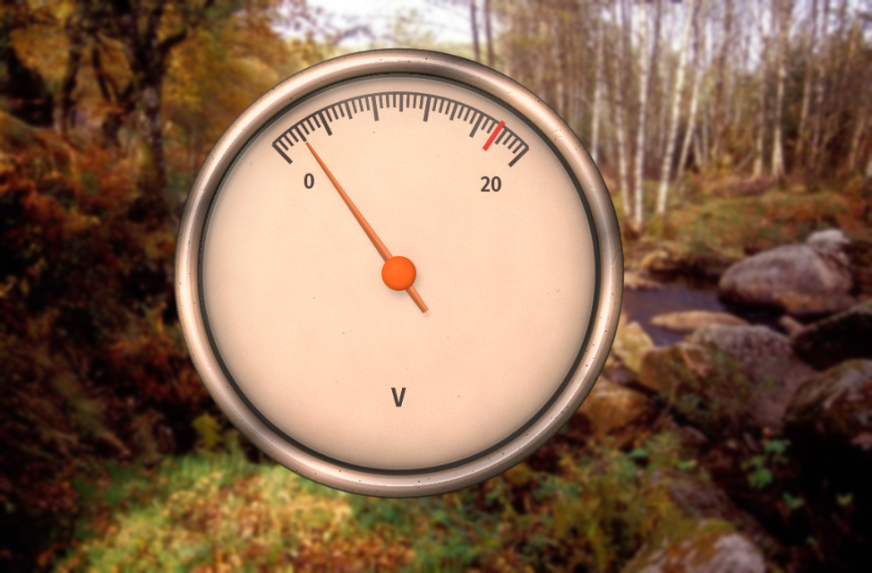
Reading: value=2 unit=V
